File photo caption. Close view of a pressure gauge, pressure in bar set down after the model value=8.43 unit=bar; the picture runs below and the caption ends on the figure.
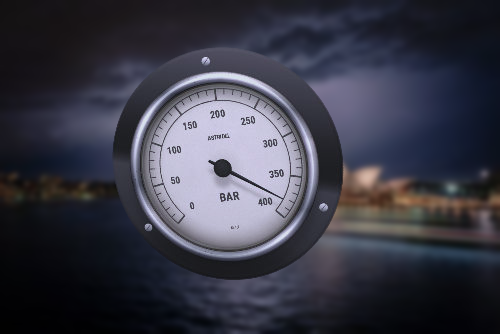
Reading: value=380 unit=bar
